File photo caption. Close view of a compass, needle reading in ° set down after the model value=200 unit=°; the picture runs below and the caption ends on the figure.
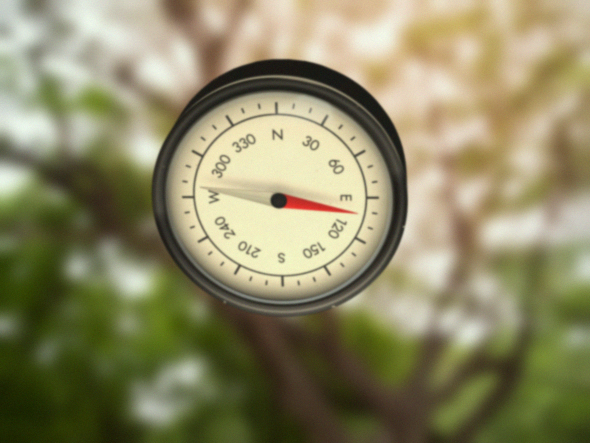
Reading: value=100 unit=°
